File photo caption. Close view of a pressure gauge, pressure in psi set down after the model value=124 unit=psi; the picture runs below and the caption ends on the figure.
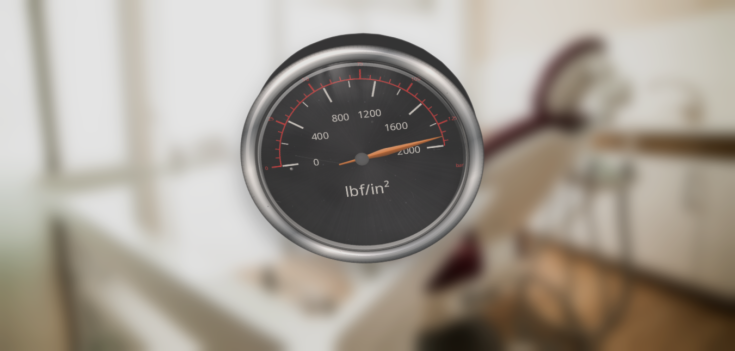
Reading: value=1900 unit=psi
